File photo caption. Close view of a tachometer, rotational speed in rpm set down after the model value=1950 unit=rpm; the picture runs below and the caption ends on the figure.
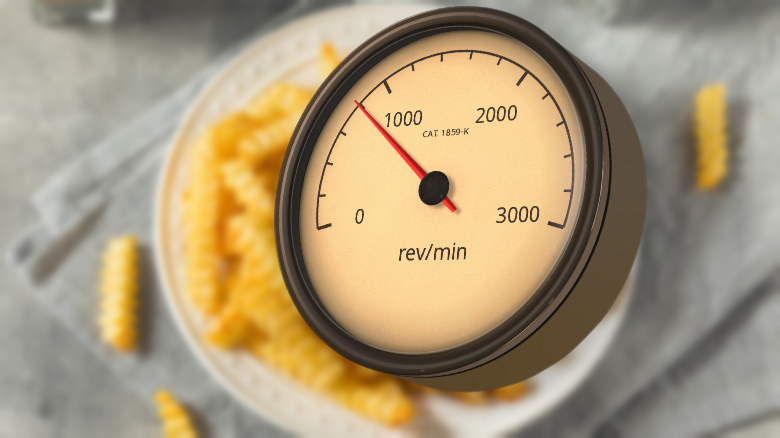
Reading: value=800 unit=rpm
